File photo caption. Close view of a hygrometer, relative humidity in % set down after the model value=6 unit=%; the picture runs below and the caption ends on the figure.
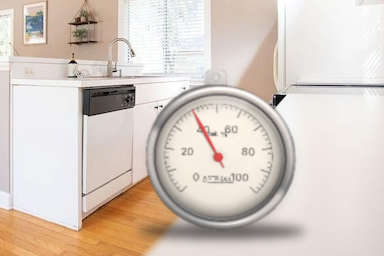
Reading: value=40 unit=%
